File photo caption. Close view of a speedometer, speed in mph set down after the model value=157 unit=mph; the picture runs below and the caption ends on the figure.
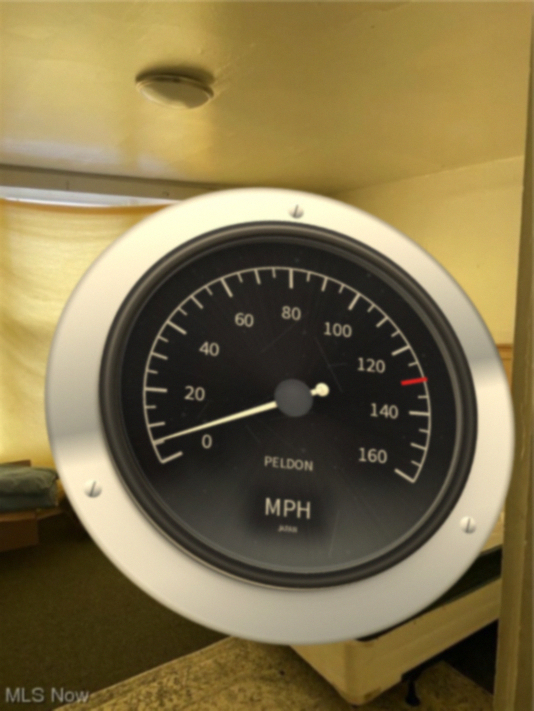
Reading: value=5 unit=mph
